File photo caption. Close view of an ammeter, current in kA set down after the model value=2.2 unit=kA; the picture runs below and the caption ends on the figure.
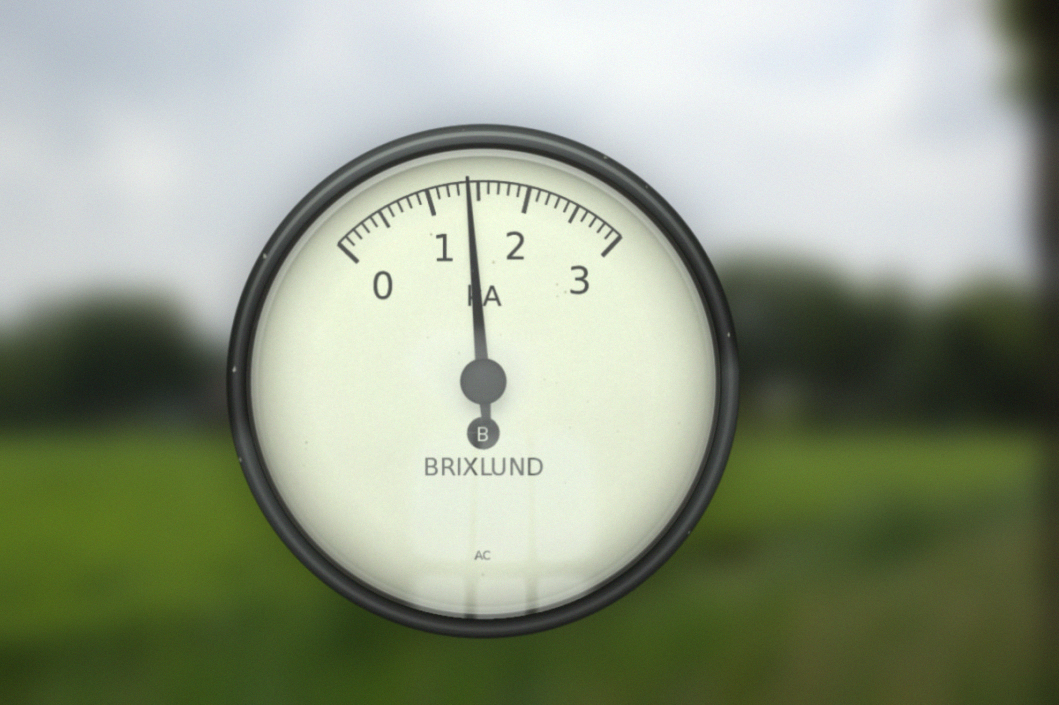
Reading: value=1.4 unit=kA
